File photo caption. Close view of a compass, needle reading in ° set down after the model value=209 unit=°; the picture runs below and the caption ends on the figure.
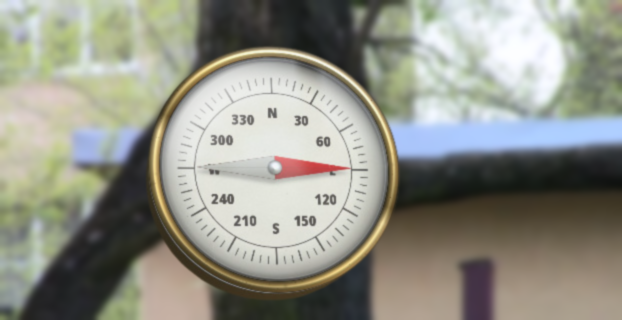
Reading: value=90 unit=°
